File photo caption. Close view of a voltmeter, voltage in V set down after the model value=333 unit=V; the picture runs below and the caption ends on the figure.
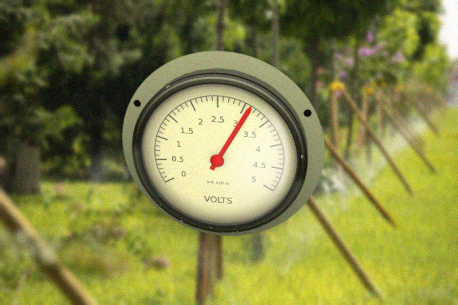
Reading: value=3.1 unit=V
